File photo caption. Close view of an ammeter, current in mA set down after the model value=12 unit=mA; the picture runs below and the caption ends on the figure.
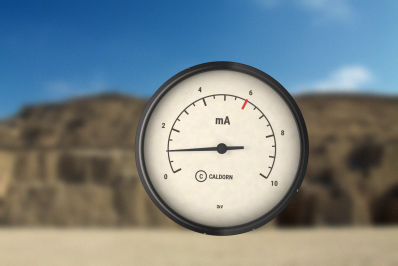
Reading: value=1 unit=mA
